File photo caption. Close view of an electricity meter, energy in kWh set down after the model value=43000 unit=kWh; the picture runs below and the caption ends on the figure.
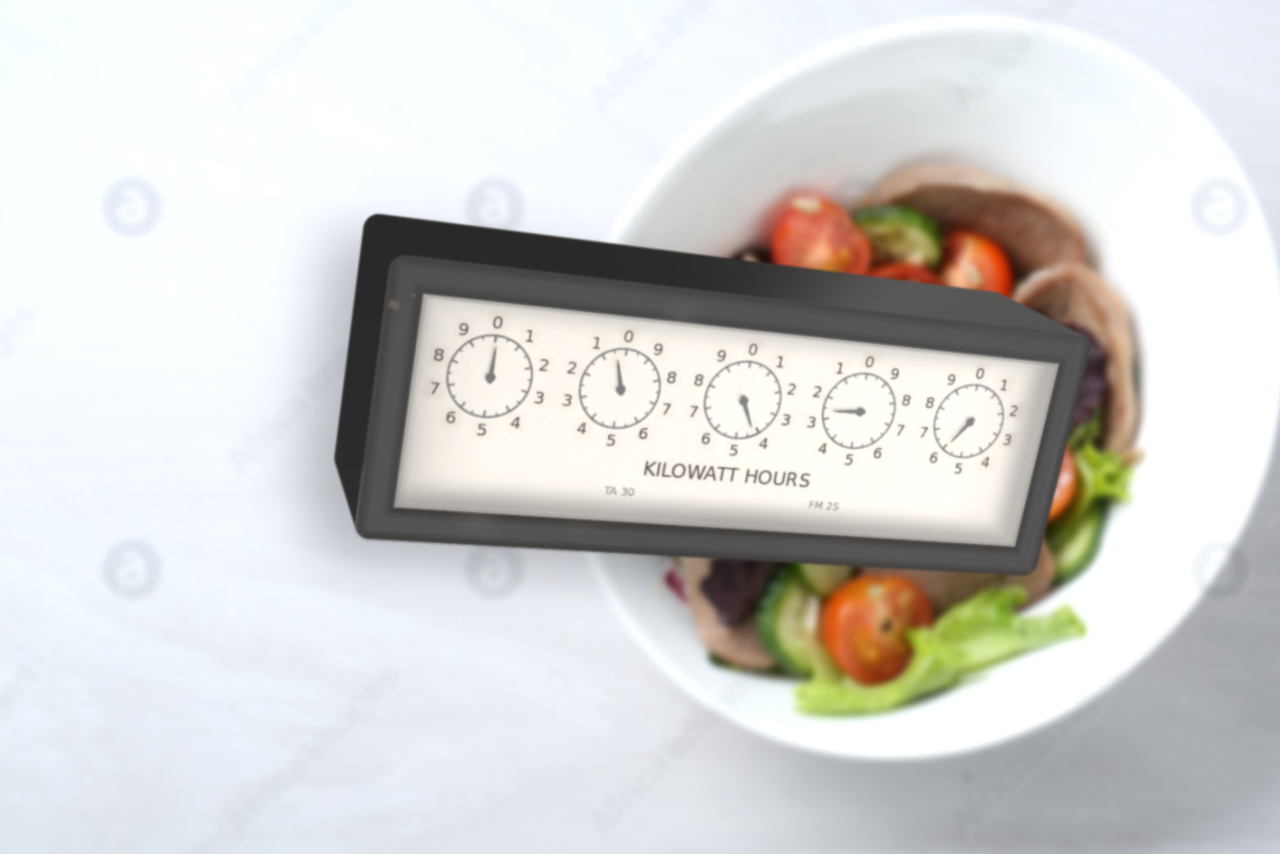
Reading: value=426 unit=kWh
